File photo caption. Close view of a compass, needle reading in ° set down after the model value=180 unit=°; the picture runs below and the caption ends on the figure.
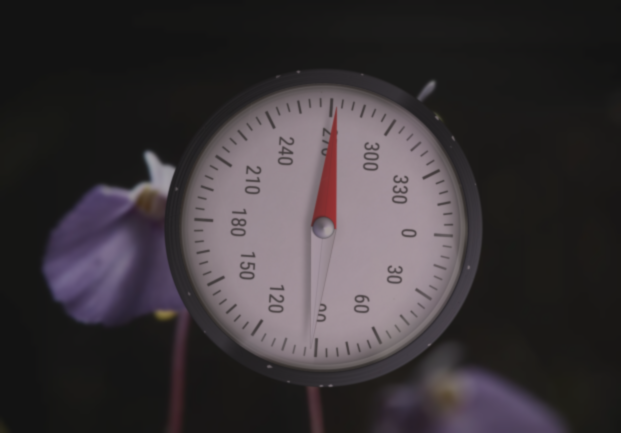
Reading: value=272.5 unit=°
